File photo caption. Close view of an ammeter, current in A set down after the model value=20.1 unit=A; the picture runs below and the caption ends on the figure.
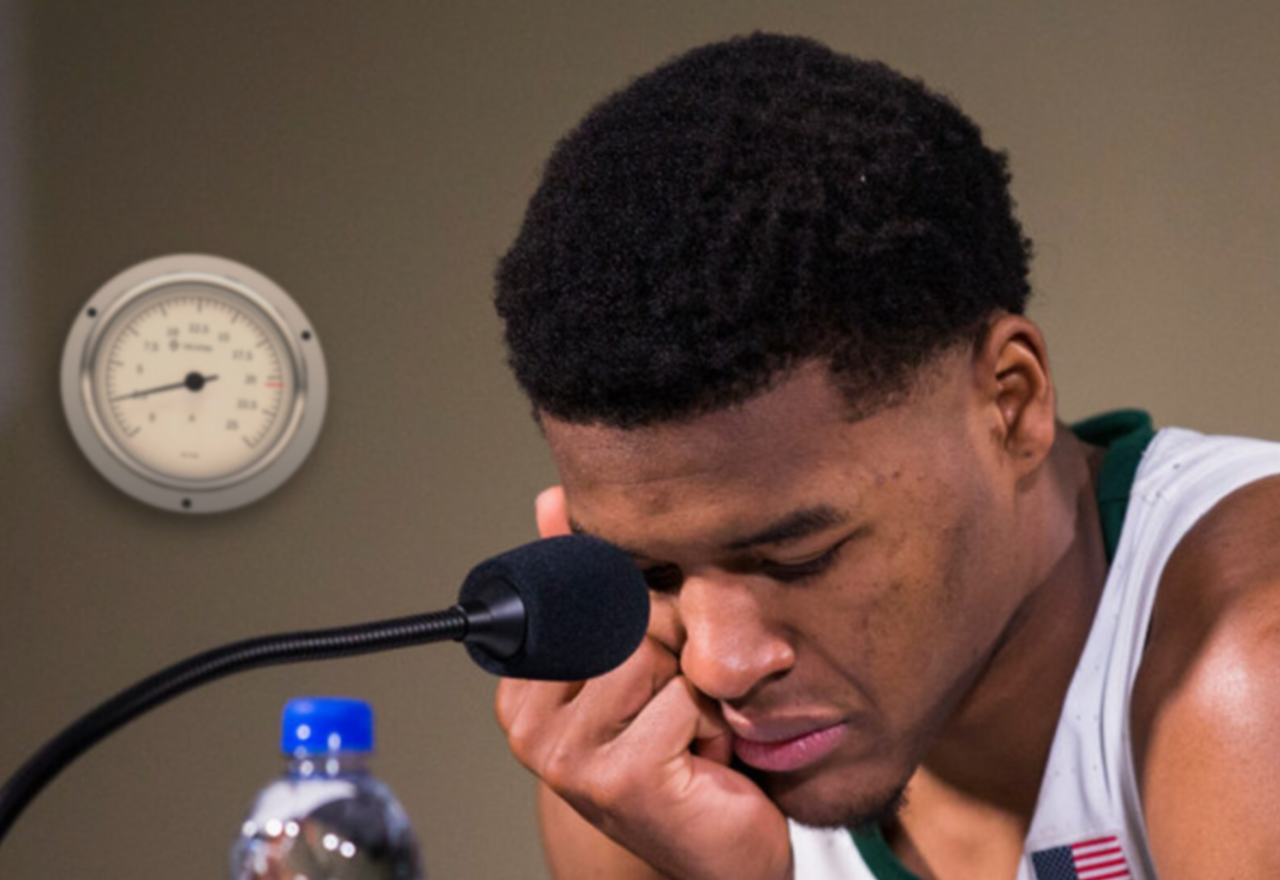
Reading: value=2.5 unit=A
